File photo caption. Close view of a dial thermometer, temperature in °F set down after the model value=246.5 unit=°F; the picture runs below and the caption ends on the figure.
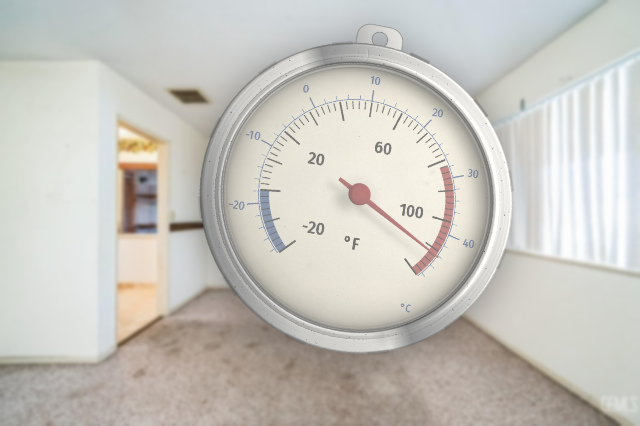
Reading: value=112 unit=°F
